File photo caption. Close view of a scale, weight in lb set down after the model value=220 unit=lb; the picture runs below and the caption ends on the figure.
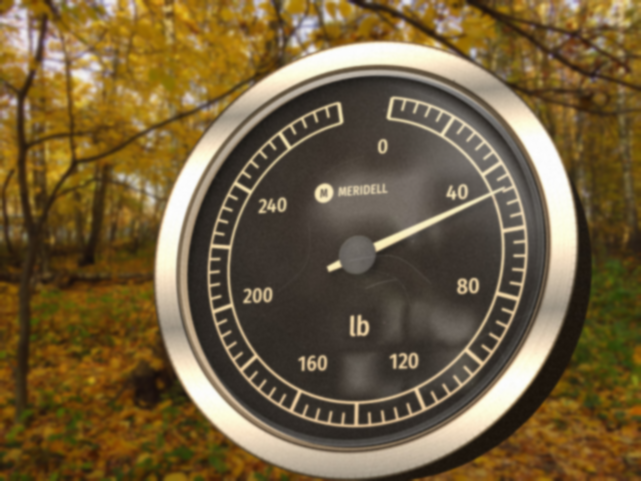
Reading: value=48 unit=lb
